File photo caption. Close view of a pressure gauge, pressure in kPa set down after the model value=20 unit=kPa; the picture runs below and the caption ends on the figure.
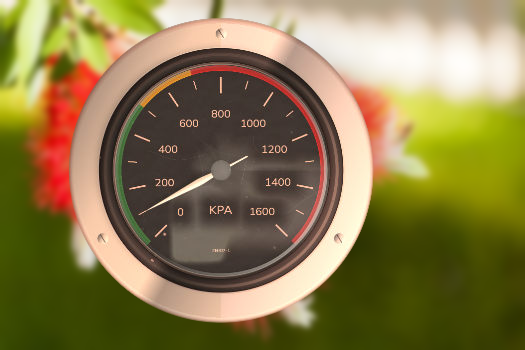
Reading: value=100 unit=kPa
